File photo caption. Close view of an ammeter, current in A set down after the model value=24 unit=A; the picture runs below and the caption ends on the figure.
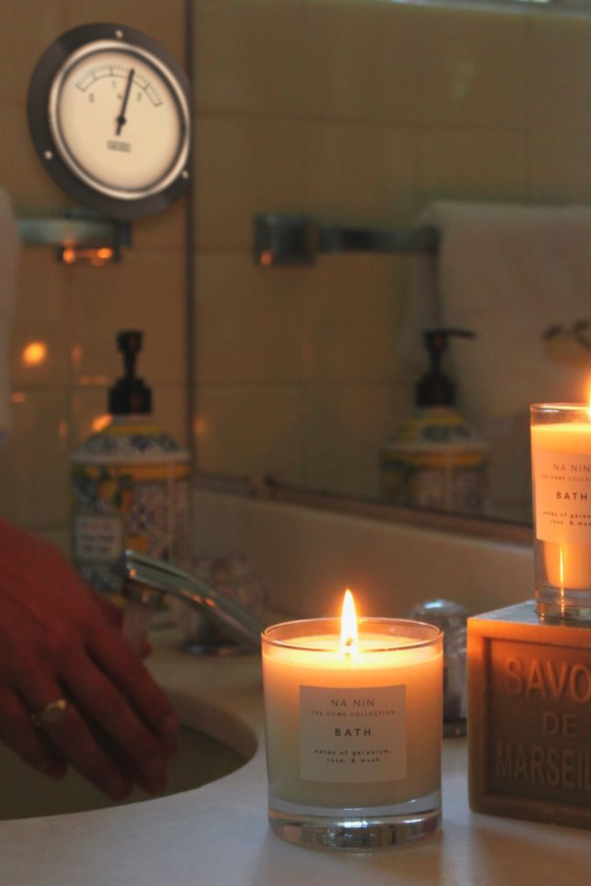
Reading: value=1.5 unit=A
